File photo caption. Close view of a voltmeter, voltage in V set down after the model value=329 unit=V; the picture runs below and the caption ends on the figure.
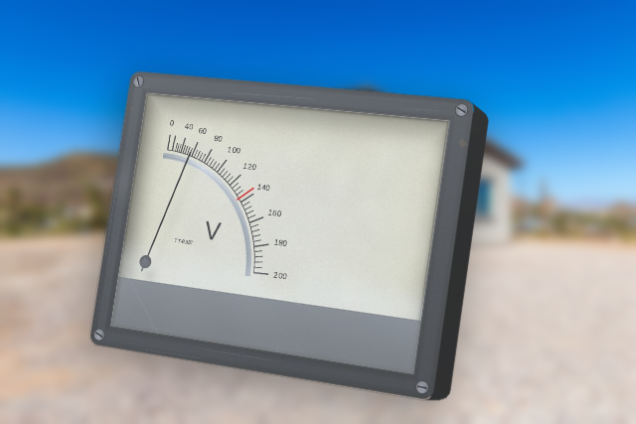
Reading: value=60 unit=V
